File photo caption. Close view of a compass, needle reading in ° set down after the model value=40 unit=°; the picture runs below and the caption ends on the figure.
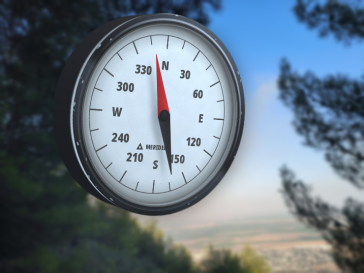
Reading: value=345 unit=°
